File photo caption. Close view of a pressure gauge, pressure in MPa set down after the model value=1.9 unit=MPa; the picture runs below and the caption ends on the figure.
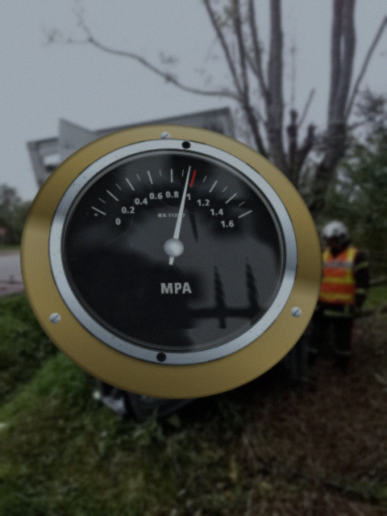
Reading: value=0.95 unit=MPa
